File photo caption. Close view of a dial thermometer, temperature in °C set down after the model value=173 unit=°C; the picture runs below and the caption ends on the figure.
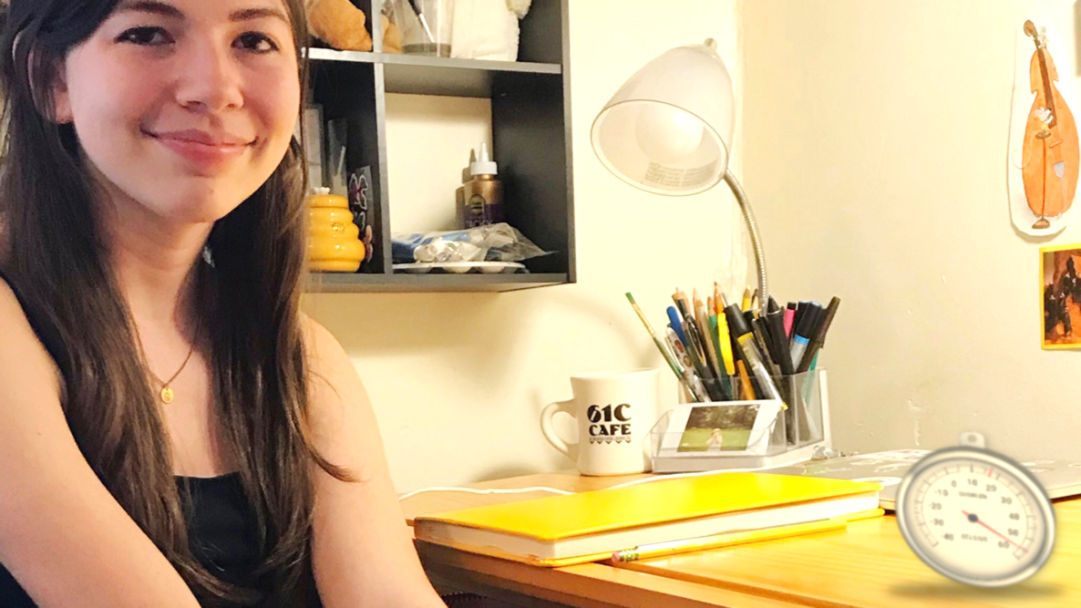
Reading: value=55 unit=°C
